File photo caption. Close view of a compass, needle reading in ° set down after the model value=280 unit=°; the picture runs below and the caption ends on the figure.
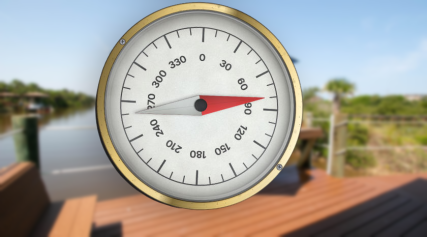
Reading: value=80 unit=°
